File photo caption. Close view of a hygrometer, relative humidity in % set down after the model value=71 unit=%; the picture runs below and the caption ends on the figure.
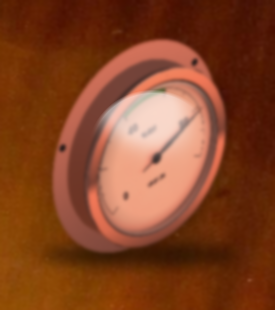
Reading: value=80 unit=%
